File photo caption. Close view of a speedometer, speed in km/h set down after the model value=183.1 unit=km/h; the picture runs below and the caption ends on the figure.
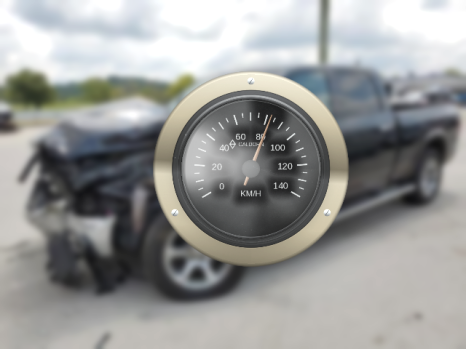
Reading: value=82.5 unit=km/h
